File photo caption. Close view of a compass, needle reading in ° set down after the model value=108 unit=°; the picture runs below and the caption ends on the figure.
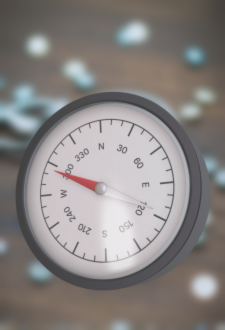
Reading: value=295 unit=°
